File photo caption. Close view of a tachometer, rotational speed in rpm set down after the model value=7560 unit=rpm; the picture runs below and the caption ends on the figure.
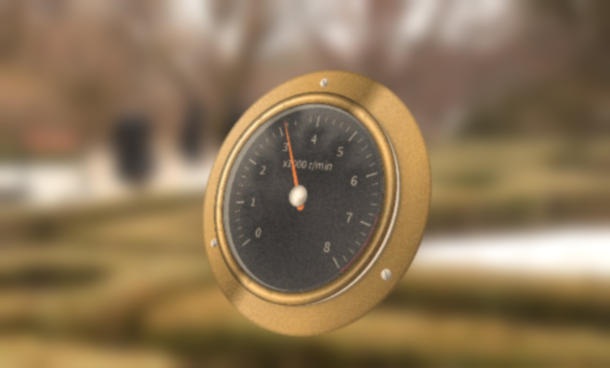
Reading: value=3200 unit=rpm
